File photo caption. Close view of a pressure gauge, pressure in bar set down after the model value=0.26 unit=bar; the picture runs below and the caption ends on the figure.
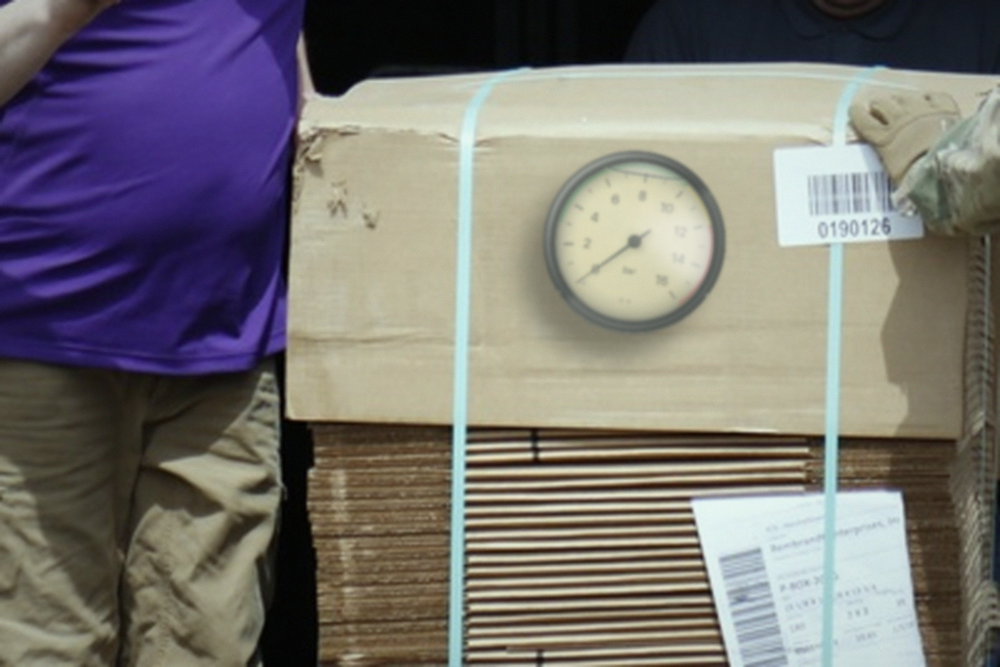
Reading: value=0 unit=bar
